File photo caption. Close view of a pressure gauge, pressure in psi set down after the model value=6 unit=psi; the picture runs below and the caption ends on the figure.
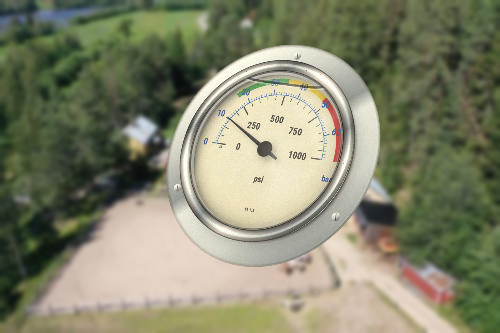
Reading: value=150 unit=psi
